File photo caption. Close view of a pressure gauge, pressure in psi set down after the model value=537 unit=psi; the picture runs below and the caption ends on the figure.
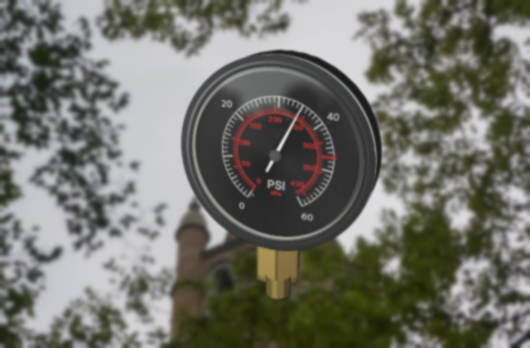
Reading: value=35 unit=psi
